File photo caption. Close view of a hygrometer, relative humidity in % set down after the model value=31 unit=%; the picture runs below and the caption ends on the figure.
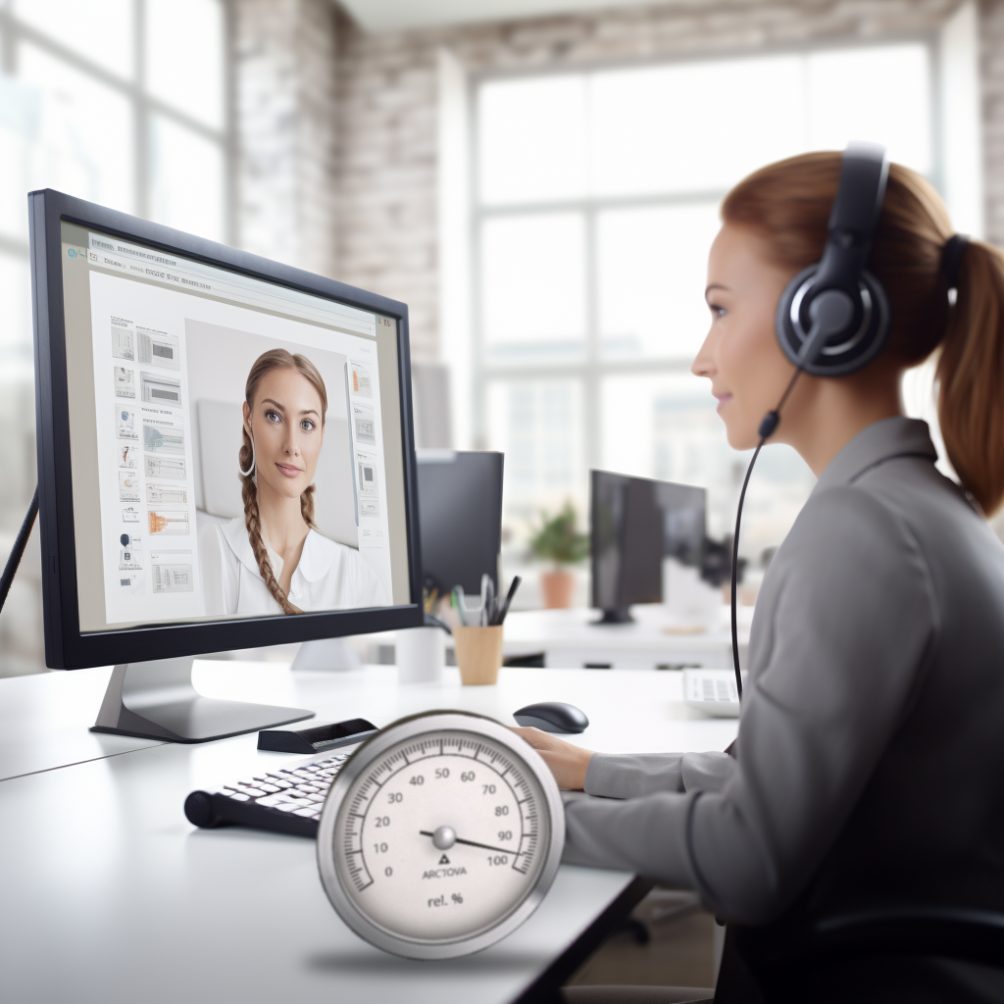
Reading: value=95 unit=%
